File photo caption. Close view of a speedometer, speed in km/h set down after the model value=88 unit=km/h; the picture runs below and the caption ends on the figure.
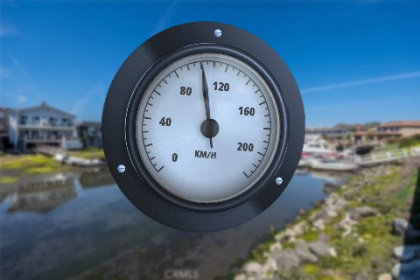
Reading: value=100 unit=km/h
